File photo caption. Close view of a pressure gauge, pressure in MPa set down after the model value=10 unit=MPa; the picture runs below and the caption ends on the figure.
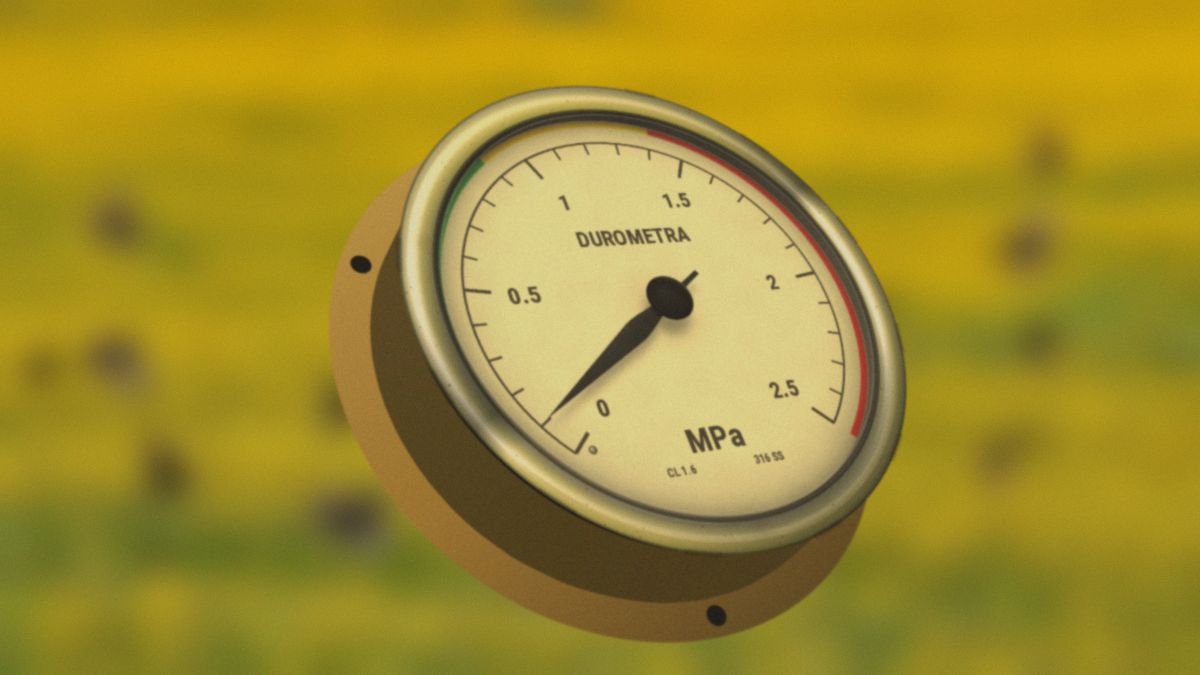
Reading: value=0.1 unit=MPa
